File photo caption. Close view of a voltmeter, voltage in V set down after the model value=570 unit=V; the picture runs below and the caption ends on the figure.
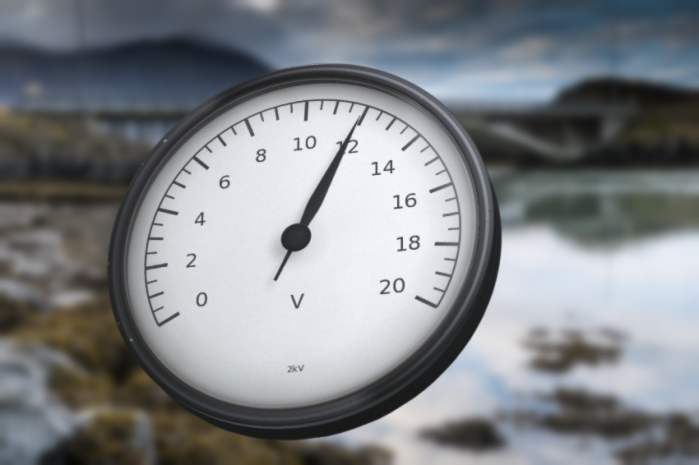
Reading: value=12 unit=V
